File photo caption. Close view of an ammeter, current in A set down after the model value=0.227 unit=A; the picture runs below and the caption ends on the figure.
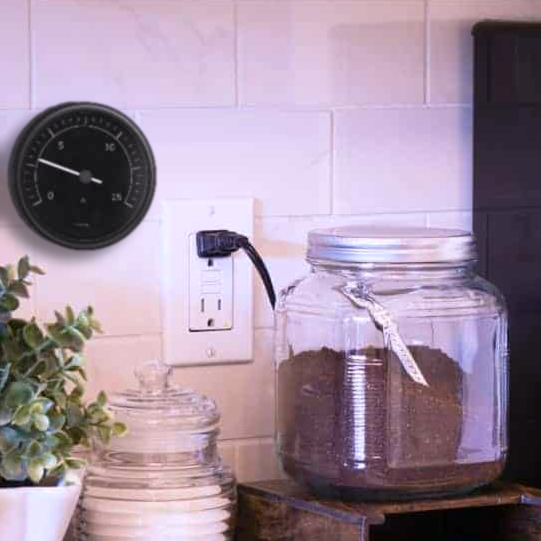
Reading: value=3 unit=A
